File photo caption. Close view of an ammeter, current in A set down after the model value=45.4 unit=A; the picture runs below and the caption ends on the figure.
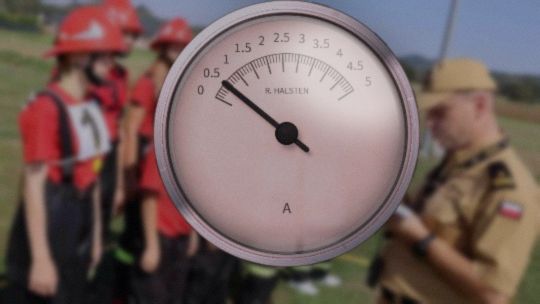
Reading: value=0.5 unit=A
